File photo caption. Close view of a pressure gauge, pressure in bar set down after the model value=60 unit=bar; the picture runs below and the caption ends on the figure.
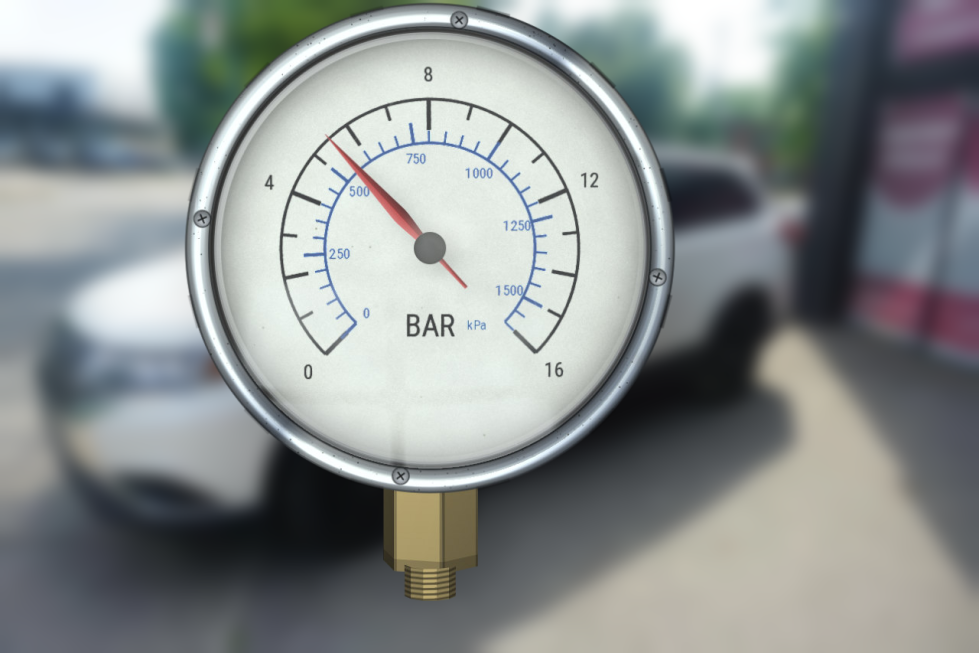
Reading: value=5.5 unit=bar
